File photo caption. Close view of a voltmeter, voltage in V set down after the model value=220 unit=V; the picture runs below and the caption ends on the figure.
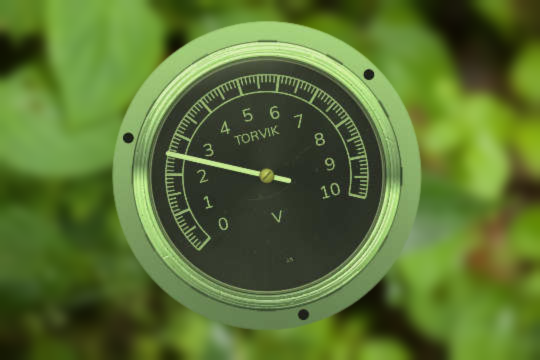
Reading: value=2.5 unit=V
